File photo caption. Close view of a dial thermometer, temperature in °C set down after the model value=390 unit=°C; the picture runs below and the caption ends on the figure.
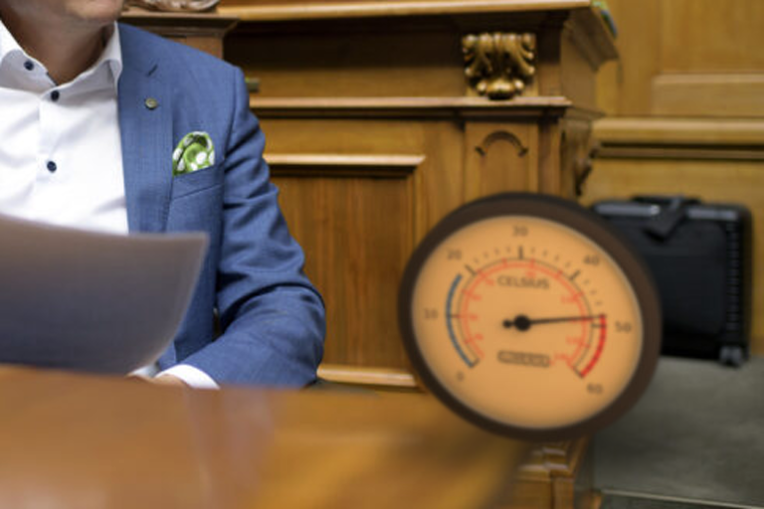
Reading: value=48 unit=°C
